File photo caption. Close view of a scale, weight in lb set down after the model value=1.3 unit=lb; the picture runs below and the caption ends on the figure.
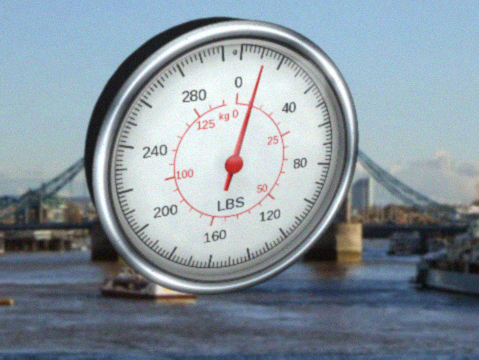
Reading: value=10 unit=lb
